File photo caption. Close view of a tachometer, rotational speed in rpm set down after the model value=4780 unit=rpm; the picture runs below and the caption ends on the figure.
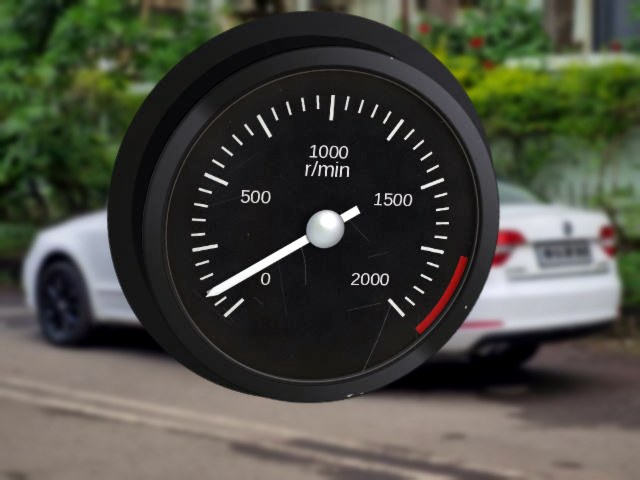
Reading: value=100 unit=rpm
